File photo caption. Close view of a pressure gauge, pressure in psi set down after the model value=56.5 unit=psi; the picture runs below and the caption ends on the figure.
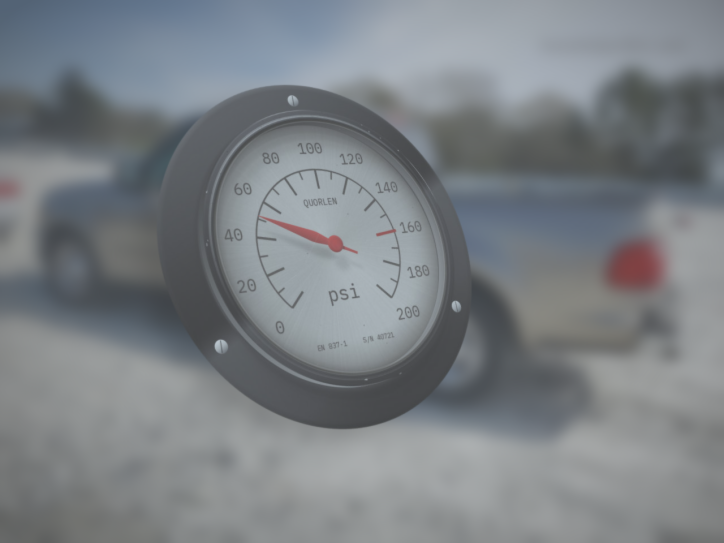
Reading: value=50 unit=psi
